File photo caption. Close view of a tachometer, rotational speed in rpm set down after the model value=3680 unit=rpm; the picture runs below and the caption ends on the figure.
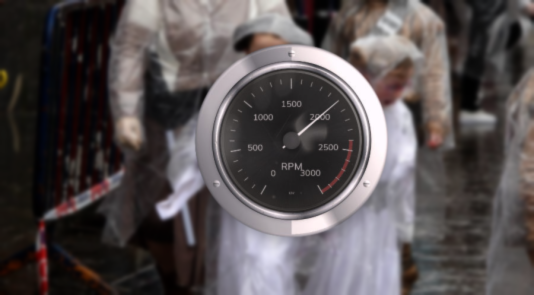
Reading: value=2000 unit=rpm
